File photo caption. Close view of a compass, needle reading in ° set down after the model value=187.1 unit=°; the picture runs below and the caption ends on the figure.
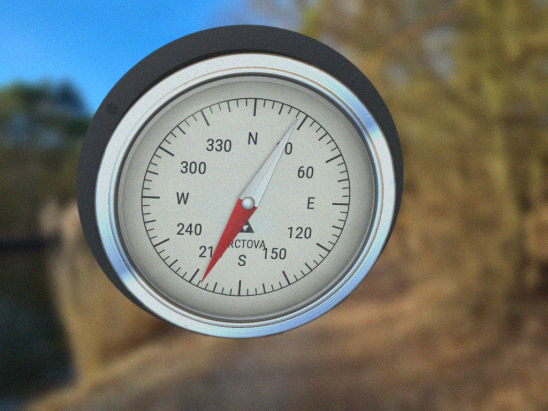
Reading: value=205 unit=°
